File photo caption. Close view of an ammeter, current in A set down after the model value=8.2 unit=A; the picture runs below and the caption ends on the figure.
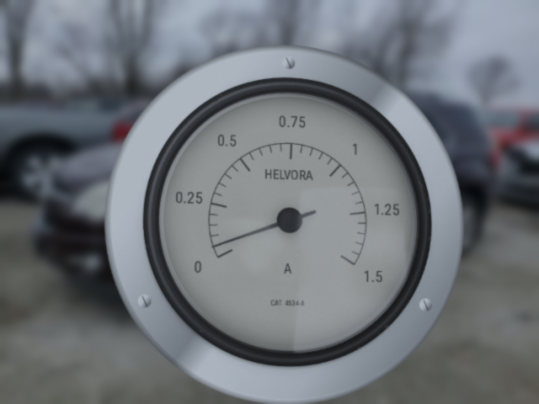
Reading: value=0.05 unit=A
